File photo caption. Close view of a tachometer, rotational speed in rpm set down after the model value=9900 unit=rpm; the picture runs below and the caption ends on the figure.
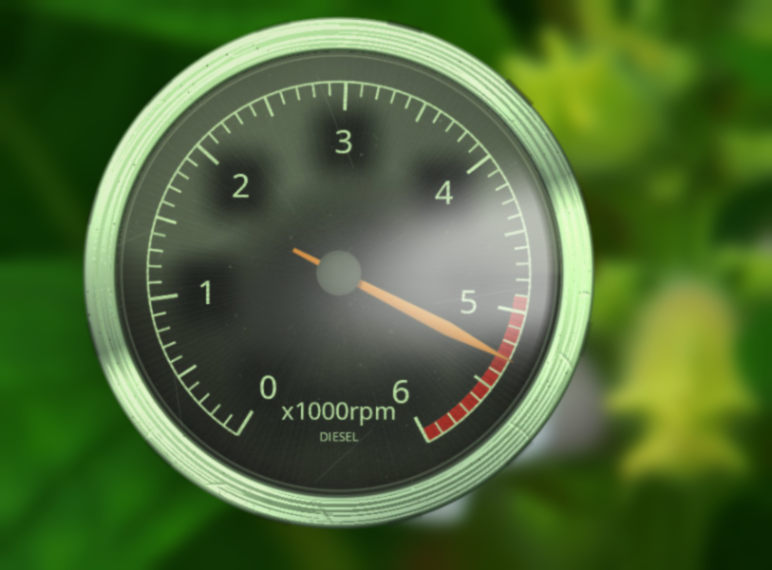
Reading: value=5300 unit=rpm
